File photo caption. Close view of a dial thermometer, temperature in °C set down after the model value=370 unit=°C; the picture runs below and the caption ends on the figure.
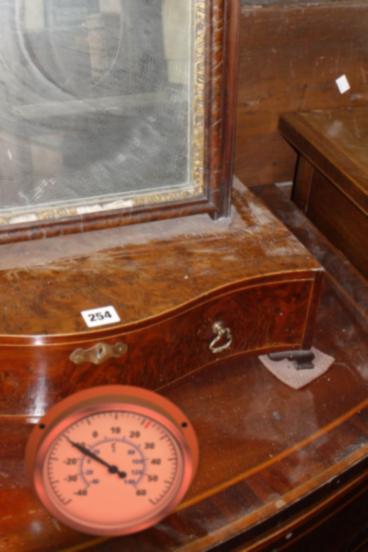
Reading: value=-10 unit=°C
